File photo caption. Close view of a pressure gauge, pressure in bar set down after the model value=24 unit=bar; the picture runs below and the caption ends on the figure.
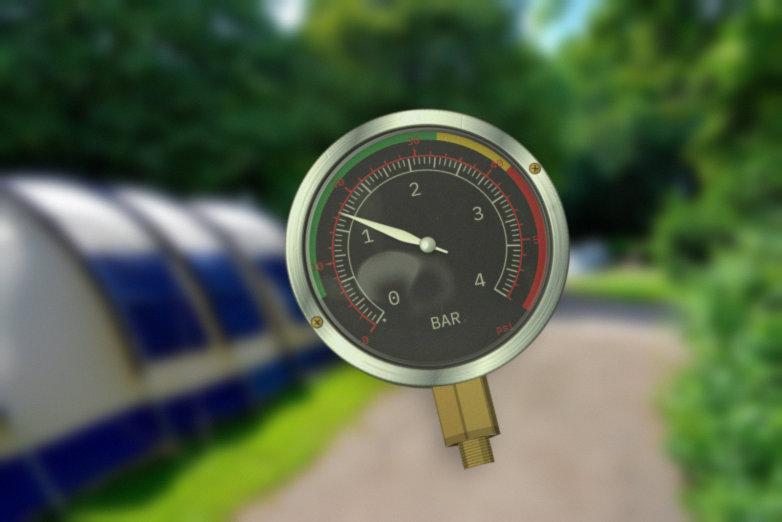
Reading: value=1.15 unit=bar
